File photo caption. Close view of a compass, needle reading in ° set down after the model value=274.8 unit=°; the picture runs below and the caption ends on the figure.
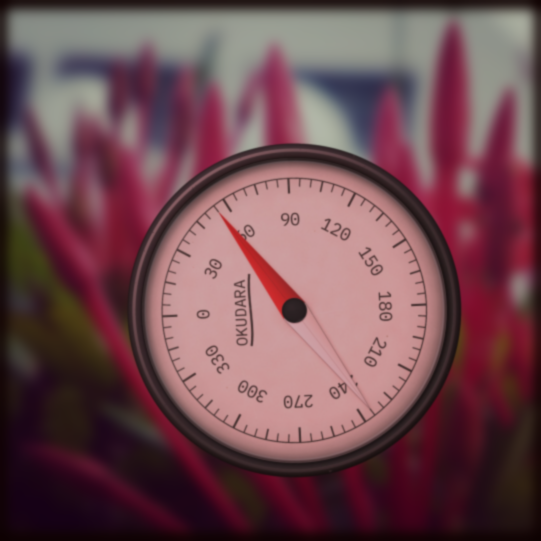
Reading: value=55 unit=°
